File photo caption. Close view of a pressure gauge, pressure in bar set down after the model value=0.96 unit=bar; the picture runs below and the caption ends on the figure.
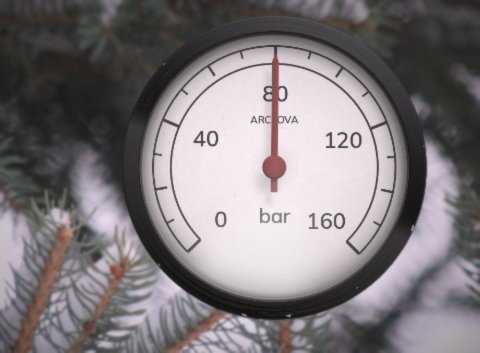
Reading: value=80 unit=bar
